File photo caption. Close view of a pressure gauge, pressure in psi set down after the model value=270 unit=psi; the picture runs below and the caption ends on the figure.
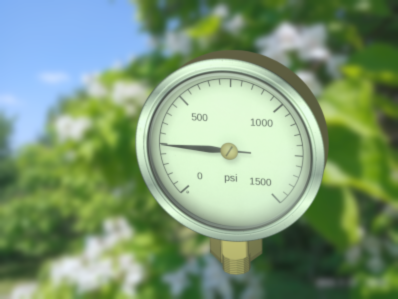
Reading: value=250 unit=psi
